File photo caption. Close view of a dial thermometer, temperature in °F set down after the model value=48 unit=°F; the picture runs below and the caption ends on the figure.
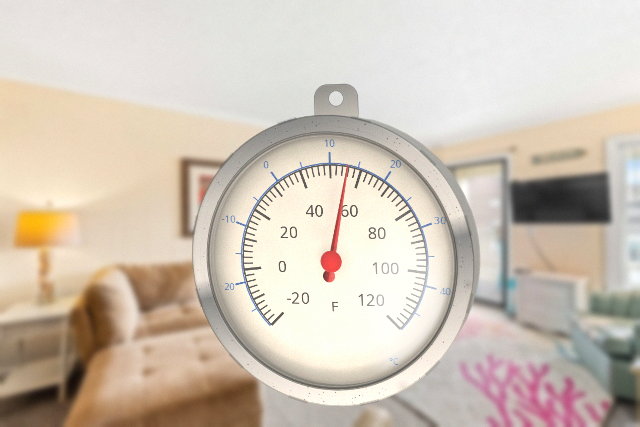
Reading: value=56 unit=°F
